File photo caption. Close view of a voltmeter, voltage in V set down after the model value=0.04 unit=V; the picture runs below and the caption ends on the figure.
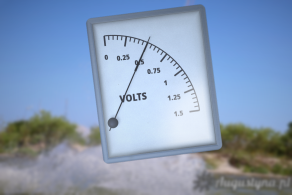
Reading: value=0.5 unit=V
